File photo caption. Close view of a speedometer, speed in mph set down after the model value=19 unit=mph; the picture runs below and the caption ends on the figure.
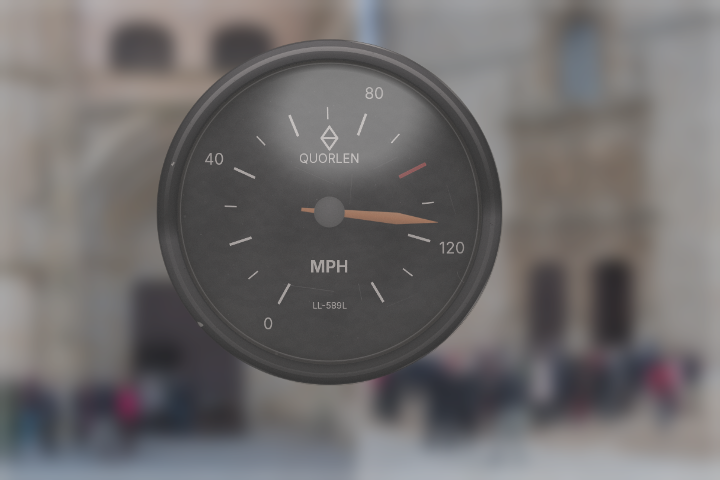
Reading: value=115 unit=mph
